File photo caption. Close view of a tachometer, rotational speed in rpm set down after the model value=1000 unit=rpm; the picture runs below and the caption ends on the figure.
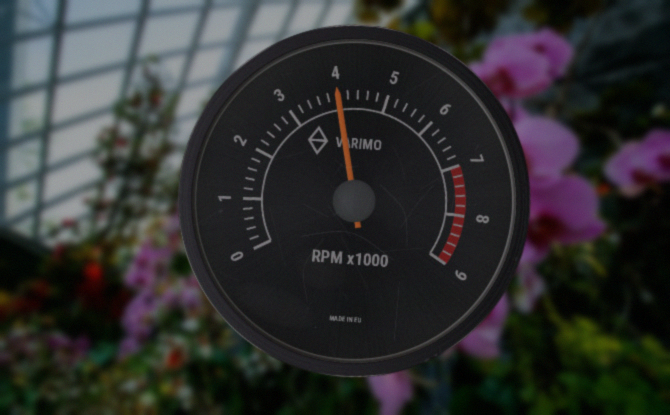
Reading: value=4000 unit=rpm
